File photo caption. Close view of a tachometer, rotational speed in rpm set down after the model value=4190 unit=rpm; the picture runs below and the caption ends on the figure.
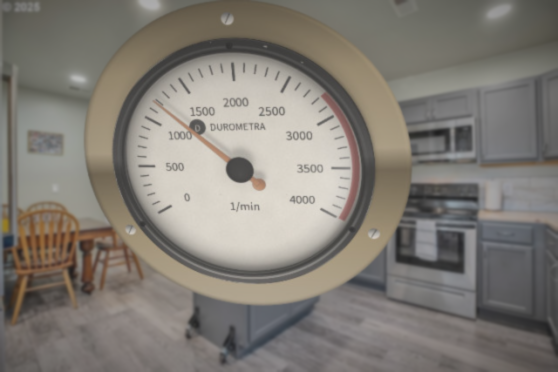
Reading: value=1200 unit=rpm
